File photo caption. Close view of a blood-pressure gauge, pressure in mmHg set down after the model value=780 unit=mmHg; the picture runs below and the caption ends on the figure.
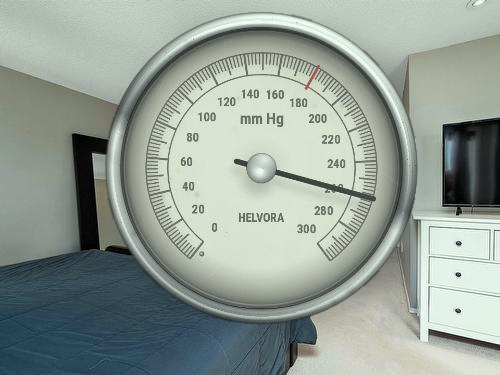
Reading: value=260 unit=mmHg
